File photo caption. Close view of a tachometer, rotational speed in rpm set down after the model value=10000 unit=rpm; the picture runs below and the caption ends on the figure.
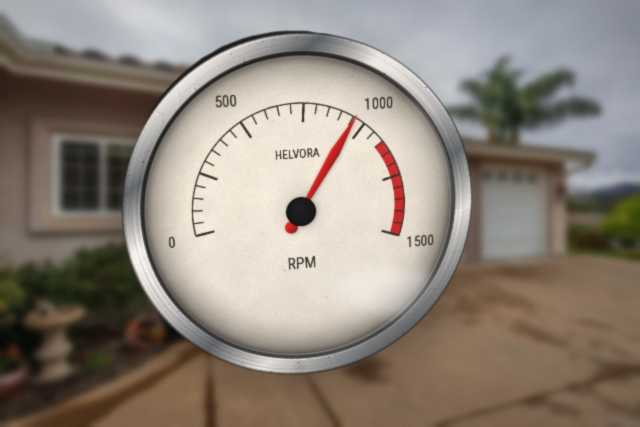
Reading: value=950 unit=rpm
